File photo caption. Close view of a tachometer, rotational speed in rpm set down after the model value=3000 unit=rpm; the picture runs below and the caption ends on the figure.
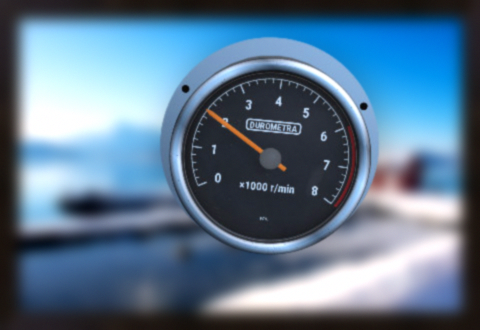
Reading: value=2000 unit=rpm
